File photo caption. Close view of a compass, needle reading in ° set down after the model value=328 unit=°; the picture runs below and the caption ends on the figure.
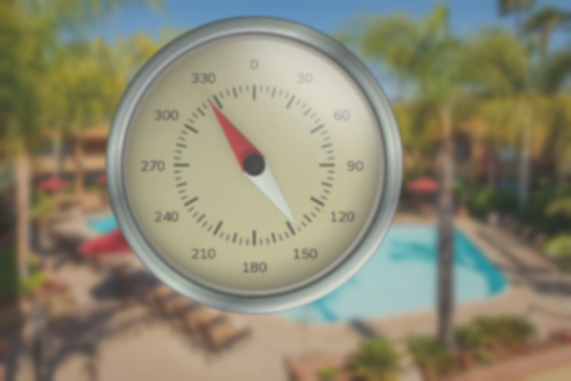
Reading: value=325 unit=°
